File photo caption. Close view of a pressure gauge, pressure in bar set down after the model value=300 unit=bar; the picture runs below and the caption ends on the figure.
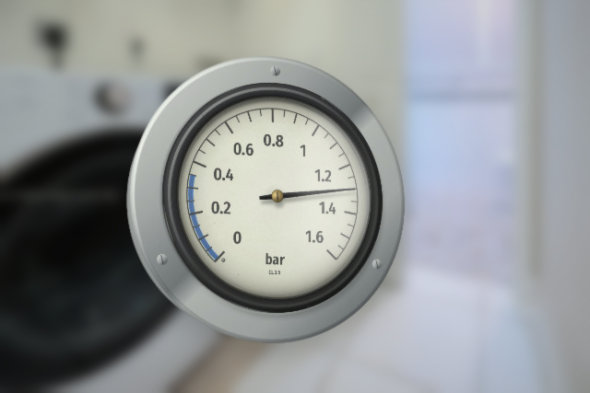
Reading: value=1.3 unit=bar
